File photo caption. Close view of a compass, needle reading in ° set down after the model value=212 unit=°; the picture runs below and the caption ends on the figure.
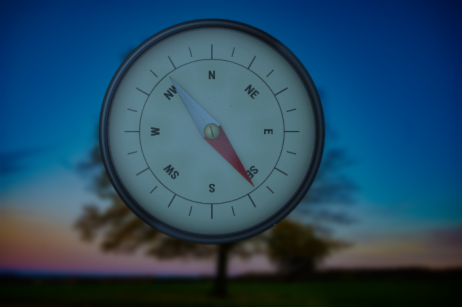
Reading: value=142.5 unit=°
